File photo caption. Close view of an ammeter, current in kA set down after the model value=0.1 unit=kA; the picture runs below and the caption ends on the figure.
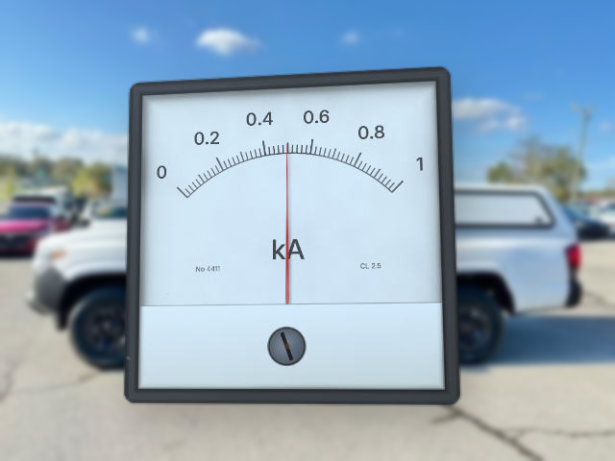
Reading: value=0.5 unit=kA
